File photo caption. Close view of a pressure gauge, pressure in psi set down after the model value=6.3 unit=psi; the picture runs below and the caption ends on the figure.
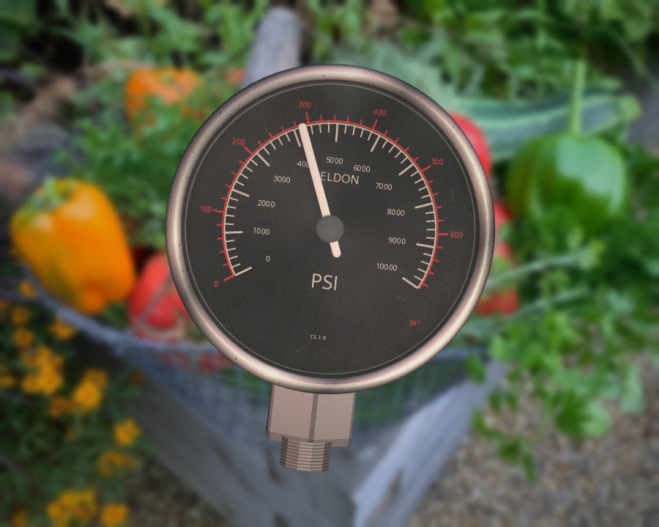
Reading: value=4200 unit=psi
